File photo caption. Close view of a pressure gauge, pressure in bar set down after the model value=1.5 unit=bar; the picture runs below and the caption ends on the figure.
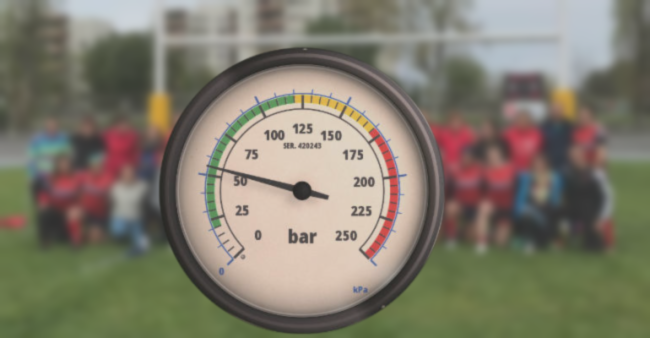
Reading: value=55 unit=bar
